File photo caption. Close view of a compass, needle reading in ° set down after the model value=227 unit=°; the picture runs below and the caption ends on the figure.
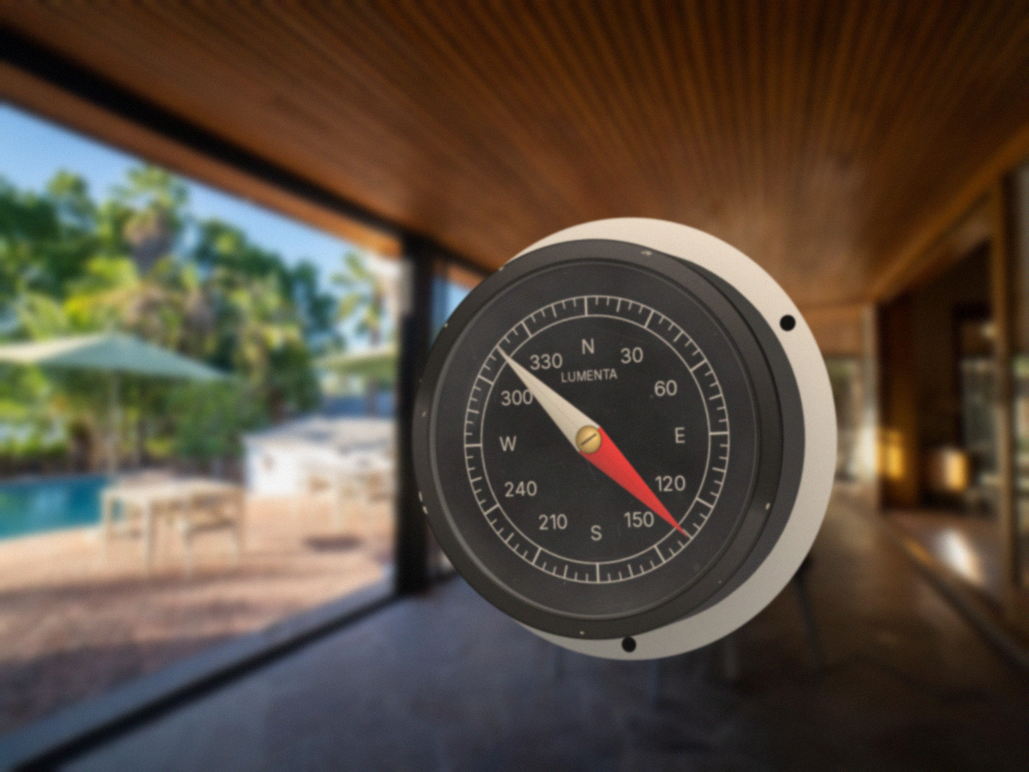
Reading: value=135 unit=°
